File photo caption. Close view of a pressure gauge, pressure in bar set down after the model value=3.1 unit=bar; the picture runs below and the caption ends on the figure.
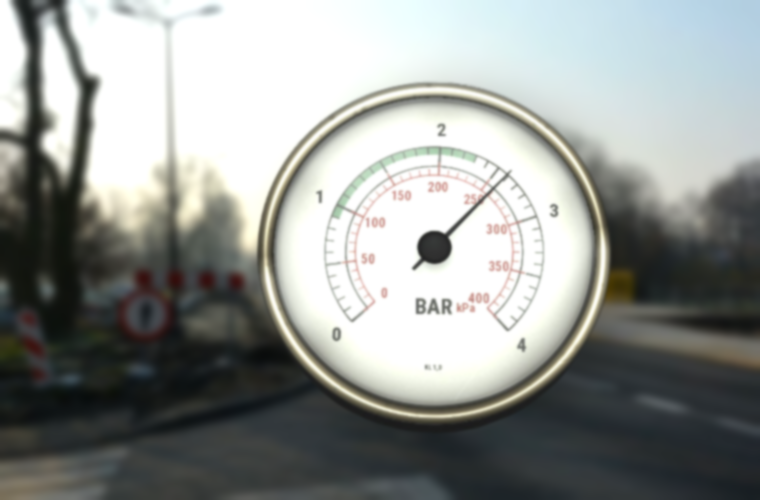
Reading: value=2.6 unit=bar
